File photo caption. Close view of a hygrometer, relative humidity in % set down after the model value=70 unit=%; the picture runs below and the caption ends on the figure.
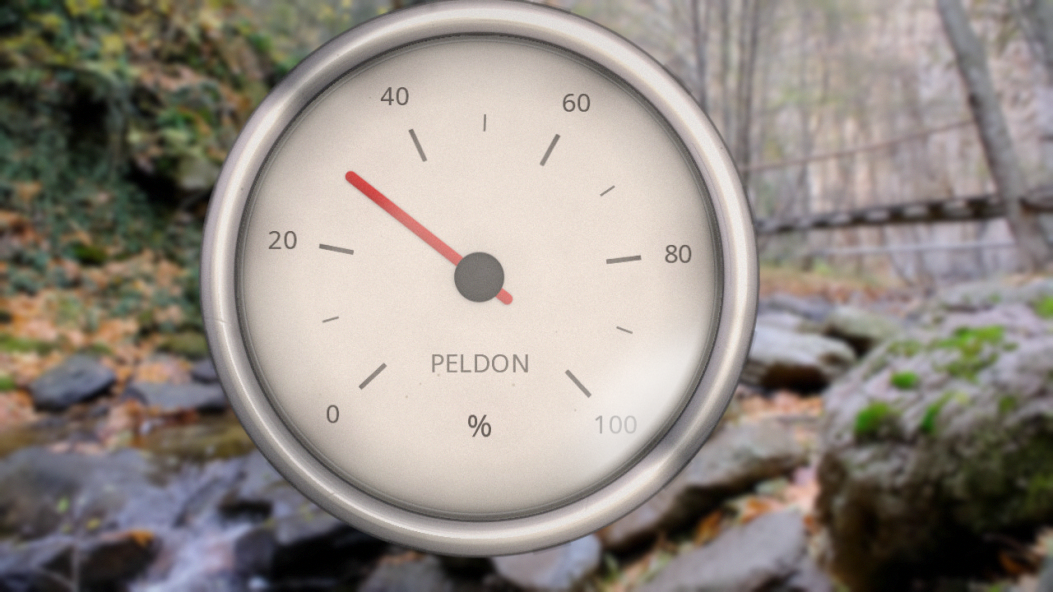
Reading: value=30 unit=%
